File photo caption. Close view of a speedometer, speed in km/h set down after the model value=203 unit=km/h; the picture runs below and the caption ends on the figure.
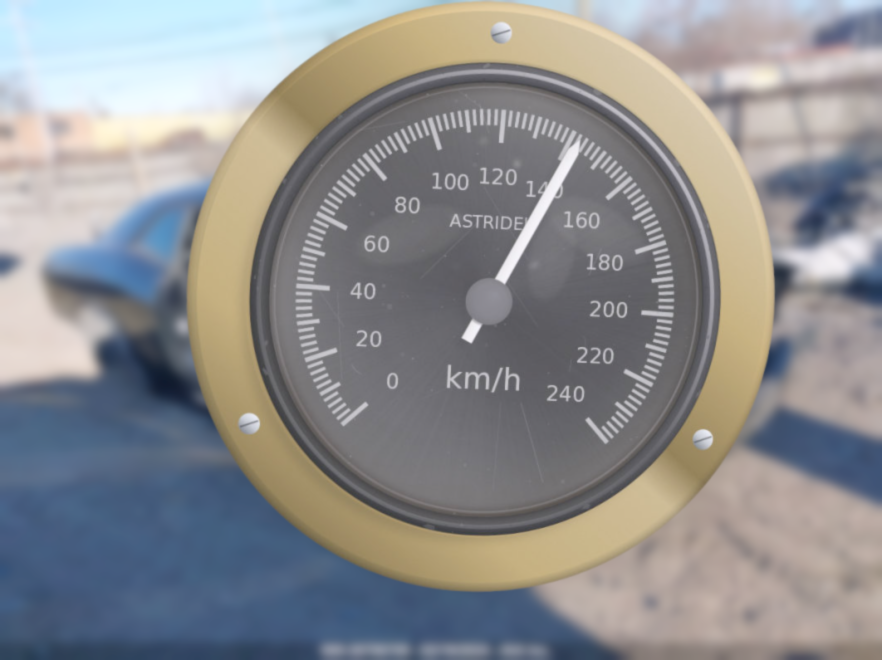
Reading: value=142 unit=km/h
